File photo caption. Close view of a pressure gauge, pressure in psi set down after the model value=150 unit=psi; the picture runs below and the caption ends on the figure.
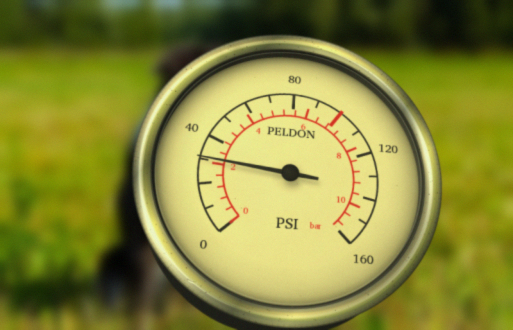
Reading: value=30 unit=psi
